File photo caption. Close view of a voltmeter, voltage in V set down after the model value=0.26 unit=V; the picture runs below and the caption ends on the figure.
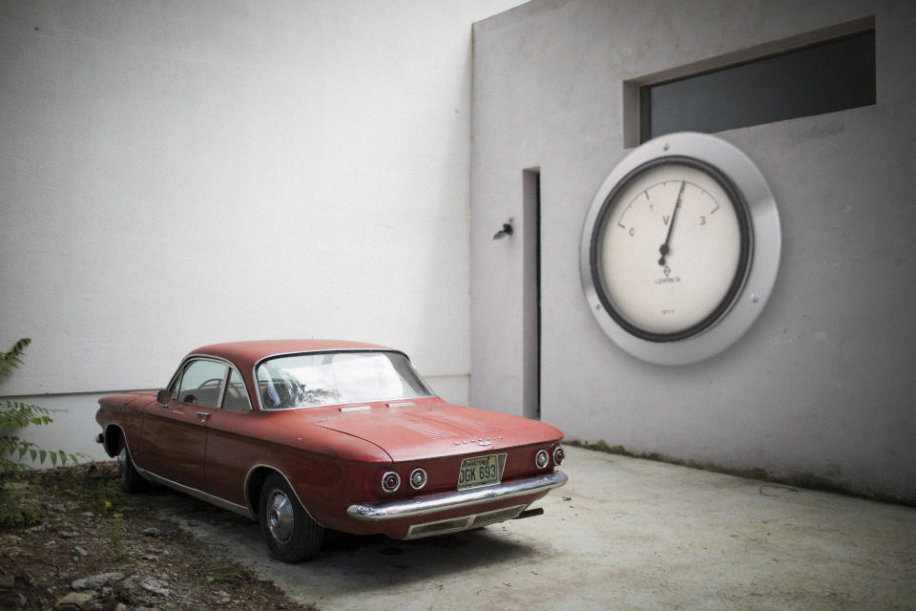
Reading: value=2 unit=V
